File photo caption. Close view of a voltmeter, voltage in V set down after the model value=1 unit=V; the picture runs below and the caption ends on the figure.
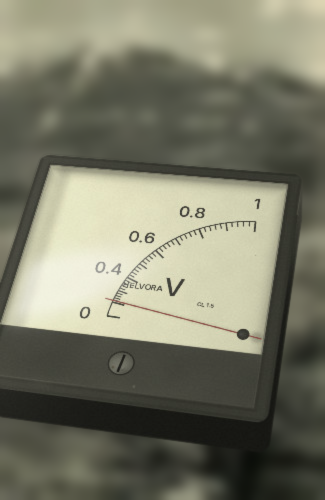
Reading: value=0.2 unit=V
